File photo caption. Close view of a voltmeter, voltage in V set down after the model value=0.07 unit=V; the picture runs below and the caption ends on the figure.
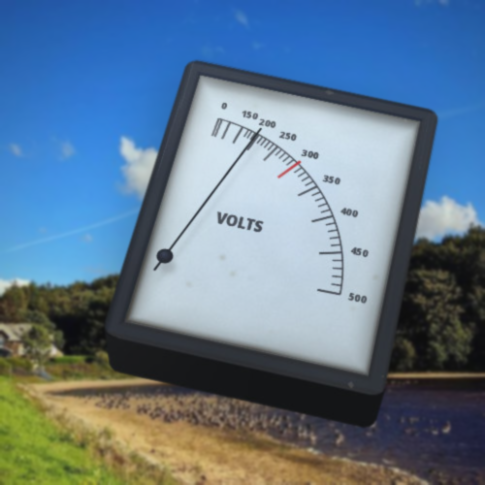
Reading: value=200 unit=V
